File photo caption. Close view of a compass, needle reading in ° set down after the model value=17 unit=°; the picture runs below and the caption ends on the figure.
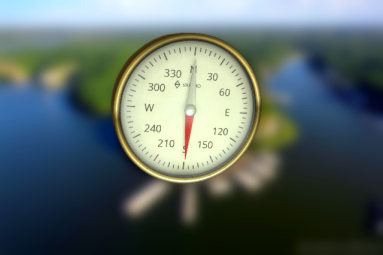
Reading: value=180 unit=°
